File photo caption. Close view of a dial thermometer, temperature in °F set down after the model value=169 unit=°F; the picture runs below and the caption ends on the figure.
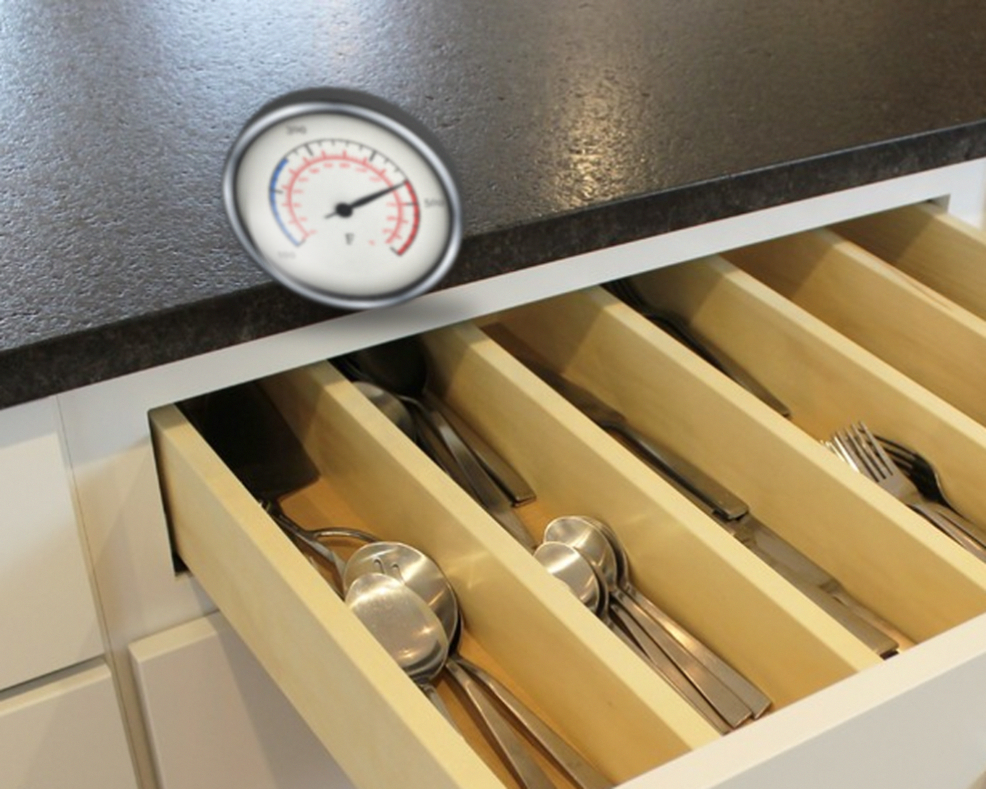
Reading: value=460 unit=°F
